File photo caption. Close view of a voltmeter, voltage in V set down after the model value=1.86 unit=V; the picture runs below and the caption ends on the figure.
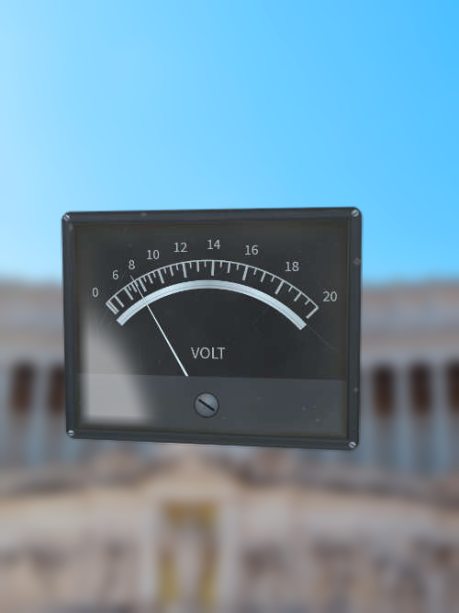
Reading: value=7.5 unit=V
